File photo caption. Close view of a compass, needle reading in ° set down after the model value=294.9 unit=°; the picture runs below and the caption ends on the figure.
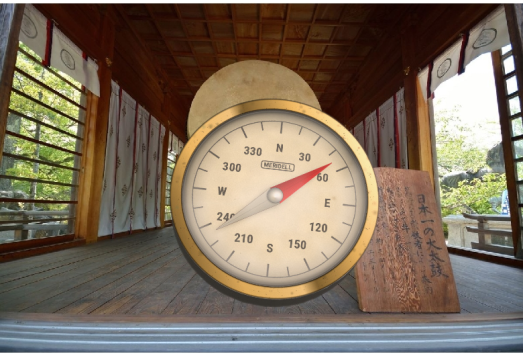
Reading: value=52.5 unit=°
